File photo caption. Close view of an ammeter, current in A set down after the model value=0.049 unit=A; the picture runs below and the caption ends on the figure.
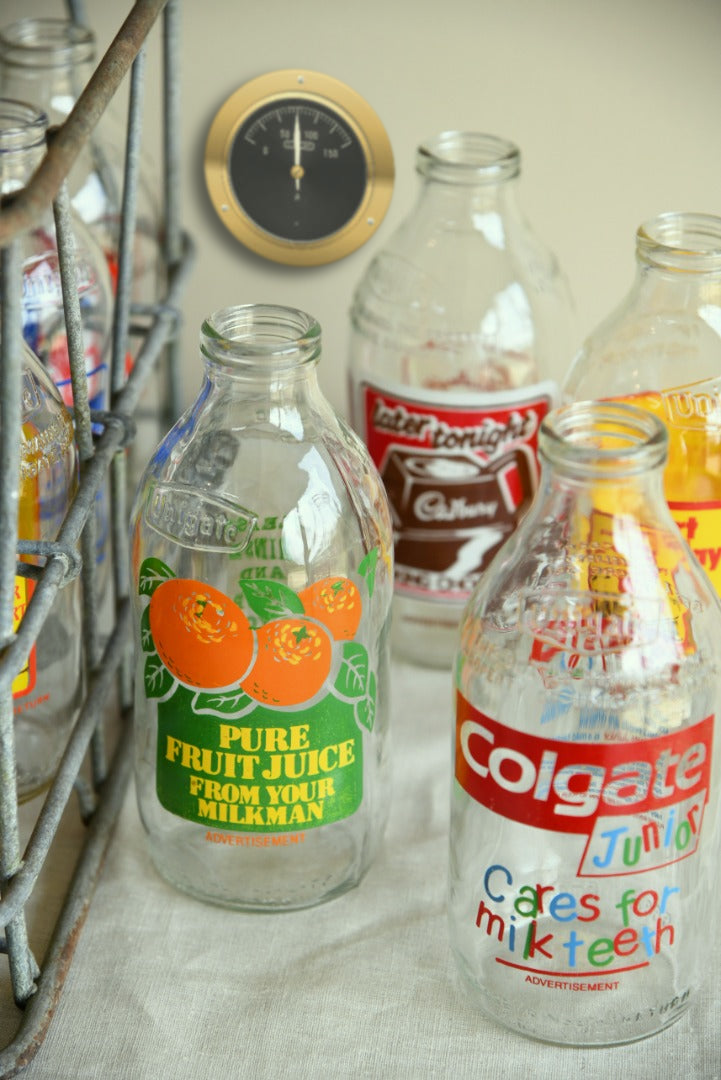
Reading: value=75 unit=A
